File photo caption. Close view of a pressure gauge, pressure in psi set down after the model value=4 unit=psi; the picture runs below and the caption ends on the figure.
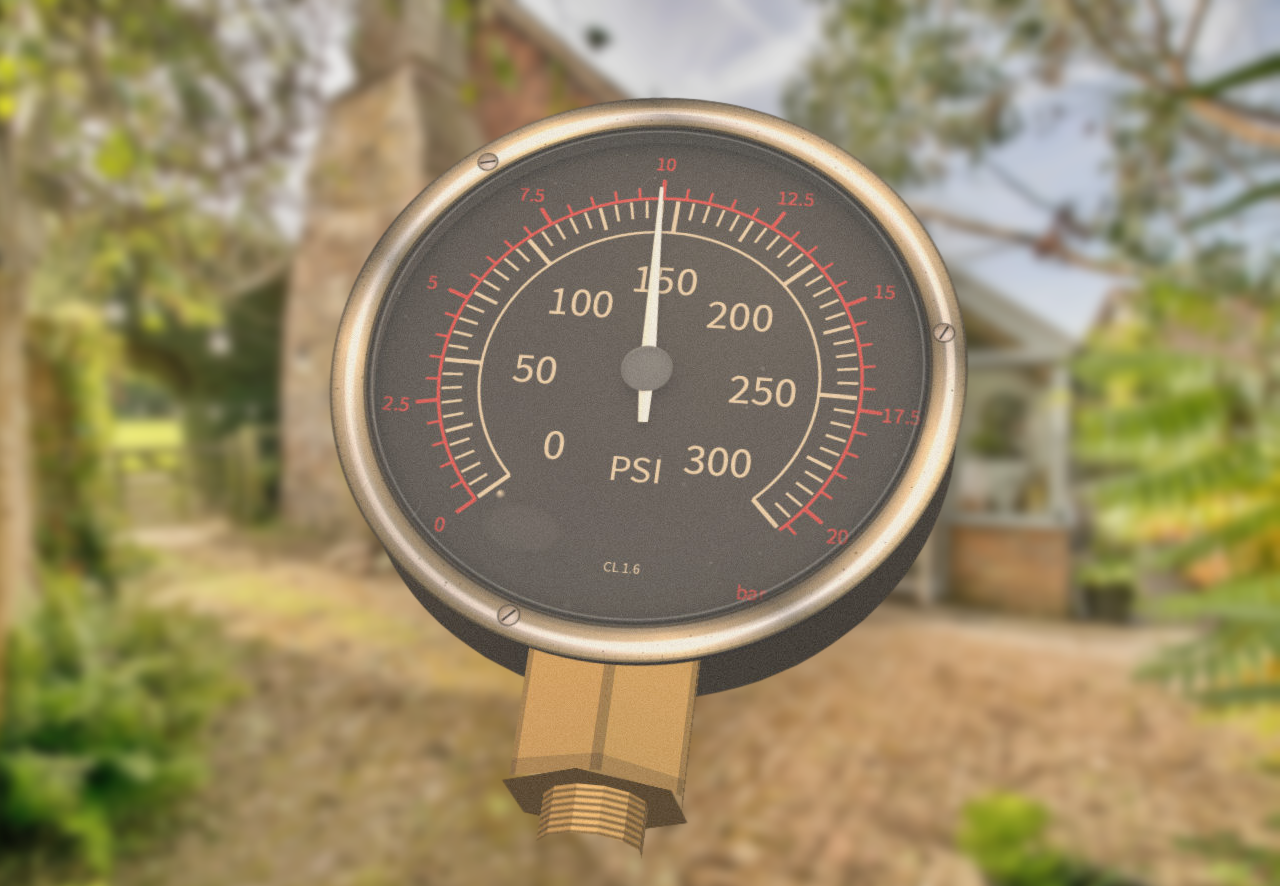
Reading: value=145 unit=psi
